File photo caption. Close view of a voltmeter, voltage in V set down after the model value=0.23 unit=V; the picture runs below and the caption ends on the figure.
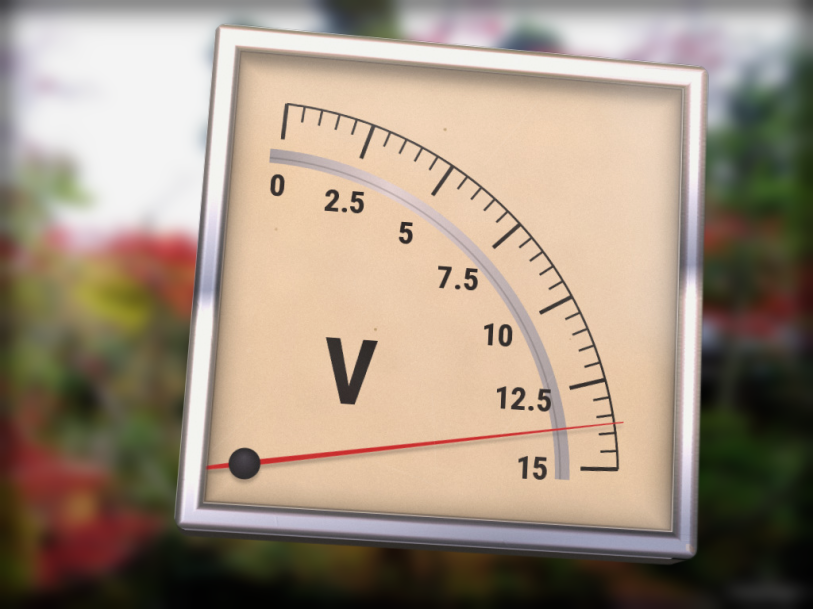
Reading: value=13.75 unit=V
